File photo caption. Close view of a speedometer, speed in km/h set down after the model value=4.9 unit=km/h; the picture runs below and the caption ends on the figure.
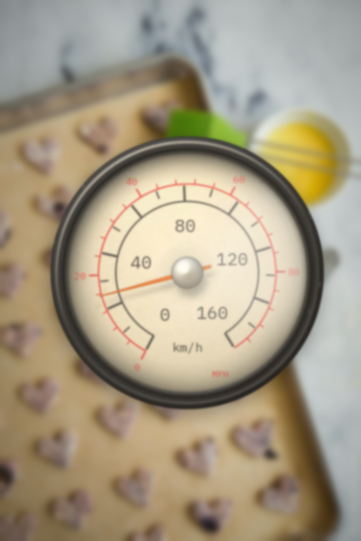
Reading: value=25 unit=km/h
